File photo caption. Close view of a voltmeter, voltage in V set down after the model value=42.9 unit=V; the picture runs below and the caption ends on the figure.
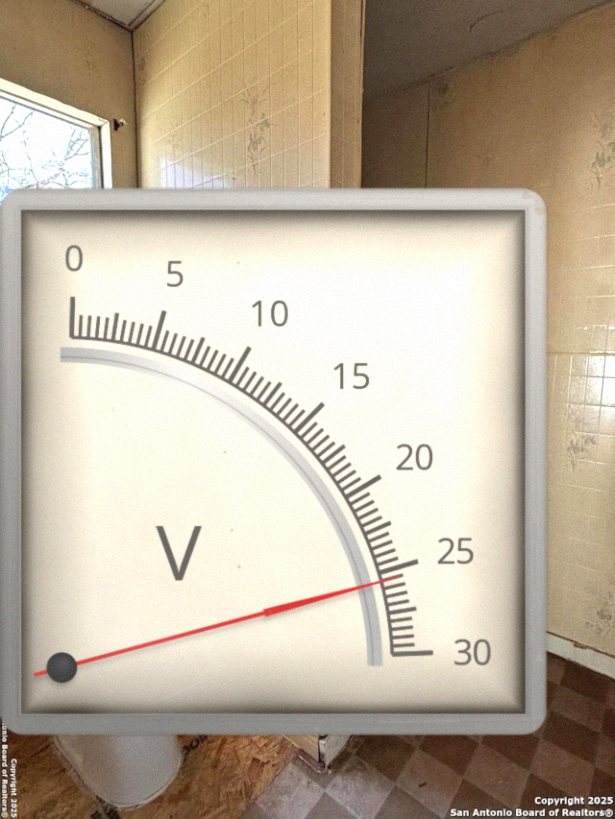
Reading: value=25.5 unit=V
